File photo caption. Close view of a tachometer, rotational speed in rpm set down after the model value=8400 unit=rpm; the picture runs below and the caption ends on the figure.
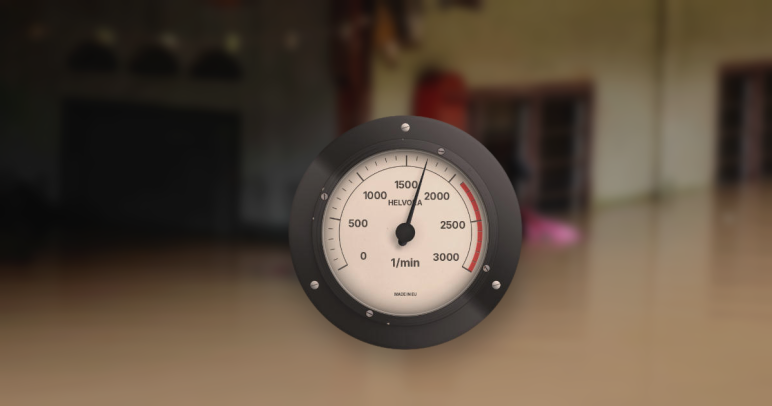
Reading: value=1700 unit=rpm
